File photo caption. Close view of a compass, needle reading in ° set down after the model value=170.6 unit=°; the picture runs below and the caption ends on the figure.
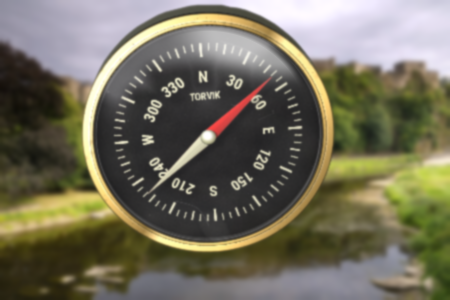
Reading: value=50 unit=°
